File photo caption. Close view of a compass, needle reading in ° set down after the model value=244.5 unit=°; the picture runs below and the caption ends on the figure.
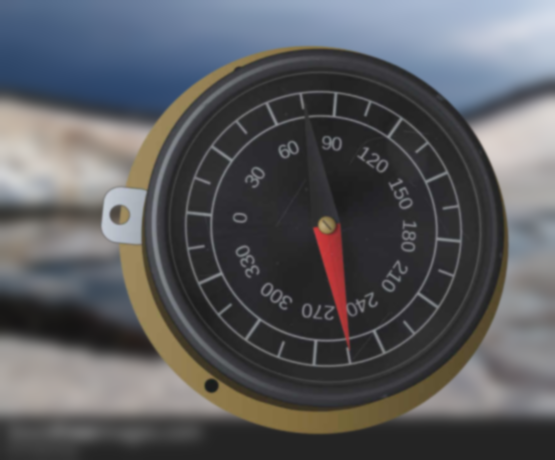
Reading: value=255 unit=°
